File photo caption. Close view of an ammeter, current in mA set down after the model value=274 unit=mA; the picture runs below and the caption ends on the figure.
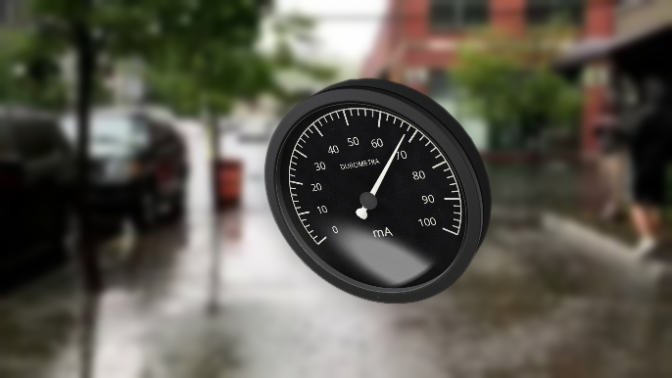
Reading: value=68 unit=mA
